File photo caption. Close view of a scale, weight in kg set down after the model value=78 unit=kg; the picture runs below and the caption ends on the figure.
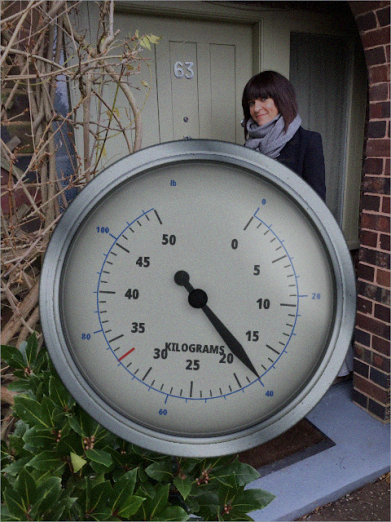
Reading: value=18 unit=kg
